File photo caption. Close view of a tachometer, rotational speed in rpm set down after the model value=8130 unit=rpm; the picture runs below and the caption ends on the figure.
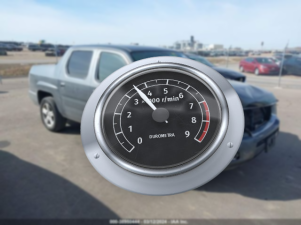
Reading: value=3500 unit=rpm
